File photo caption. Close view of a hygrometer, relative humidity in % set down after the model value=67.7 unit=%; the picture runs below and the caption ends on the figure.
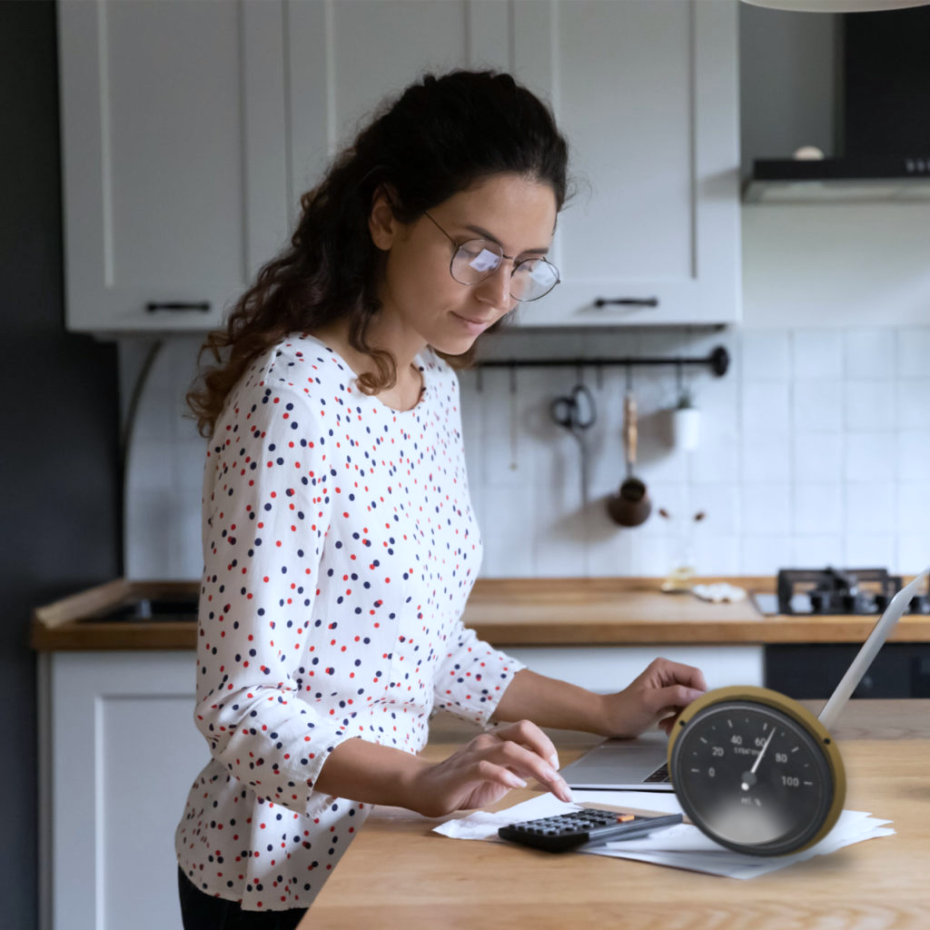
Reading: value=65 unit=%
